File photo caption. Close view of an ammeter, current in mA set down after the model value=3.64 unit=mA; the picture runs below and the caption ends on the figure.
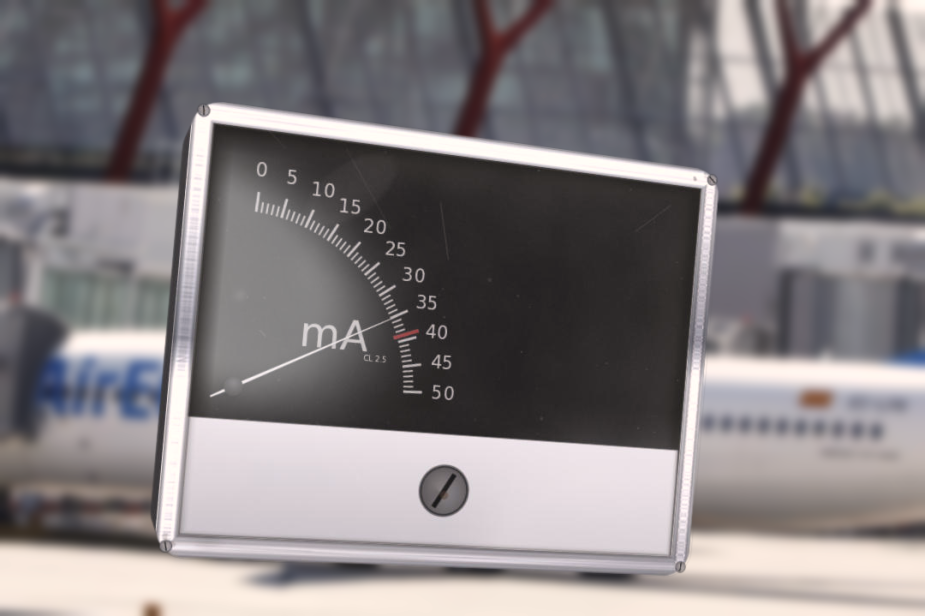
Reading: value=35 unit=mA
